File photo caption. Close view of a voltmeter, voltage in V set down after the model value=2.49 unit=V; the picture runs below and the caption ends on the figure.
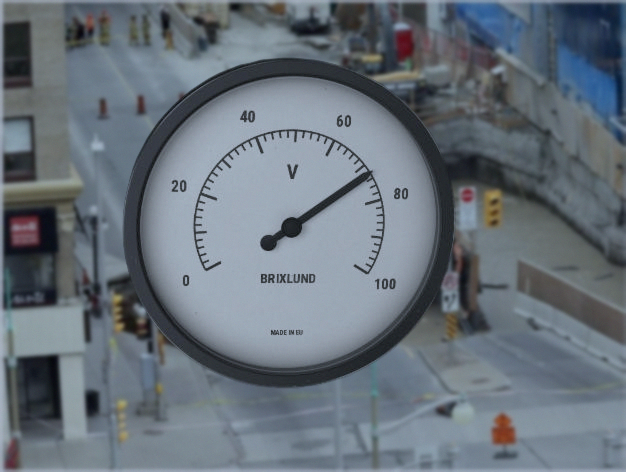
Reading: value=72 unit=V
